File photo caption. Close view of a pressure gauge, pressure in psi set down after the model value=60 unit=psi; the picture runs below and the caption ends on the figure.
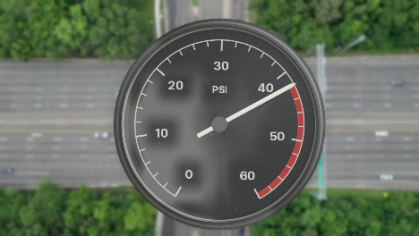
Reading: value=42 unit=psi
